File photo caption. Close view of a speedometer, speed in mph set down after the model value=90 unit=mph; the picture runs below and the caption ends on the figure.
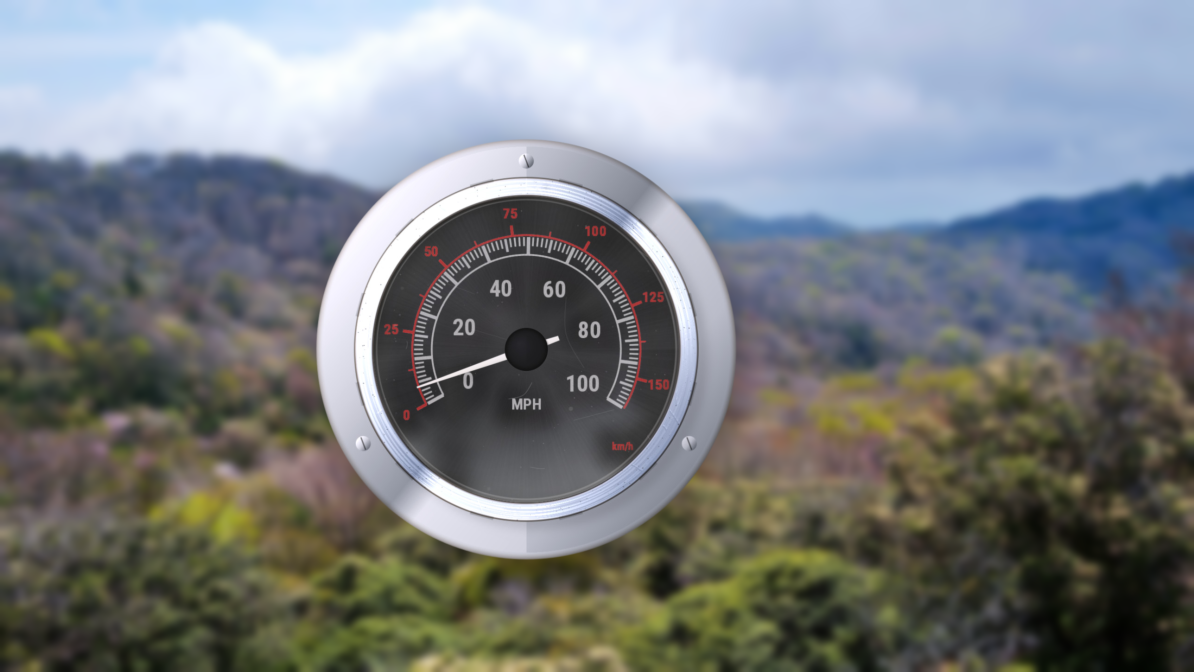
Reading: value=4 unit=mph
